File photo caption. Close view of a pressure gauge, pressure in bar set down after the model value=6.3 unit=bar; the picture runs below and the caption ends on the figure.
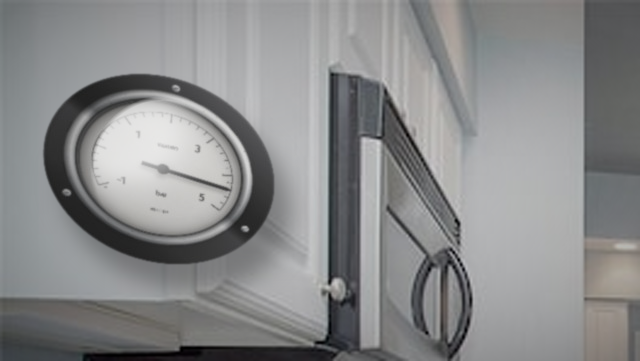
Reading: value=4.4 unit=bar
